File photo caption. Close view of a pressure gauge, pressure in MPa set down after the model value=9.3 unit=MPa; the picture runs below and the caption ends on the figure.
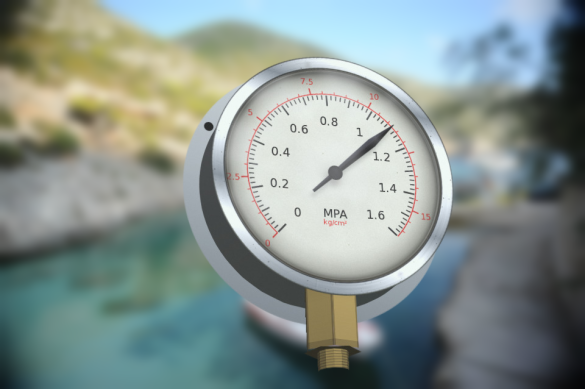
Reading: value=1.1 unit=MPa
